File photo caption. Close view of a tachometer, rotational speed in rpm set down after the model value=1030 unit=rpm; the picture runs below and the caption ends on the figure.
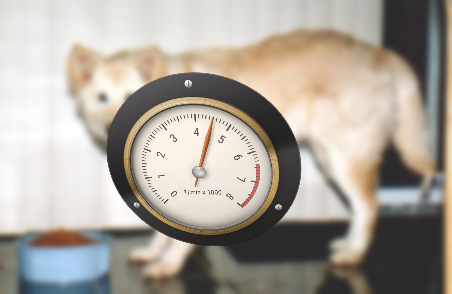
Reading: value=4500 unit=rpm
